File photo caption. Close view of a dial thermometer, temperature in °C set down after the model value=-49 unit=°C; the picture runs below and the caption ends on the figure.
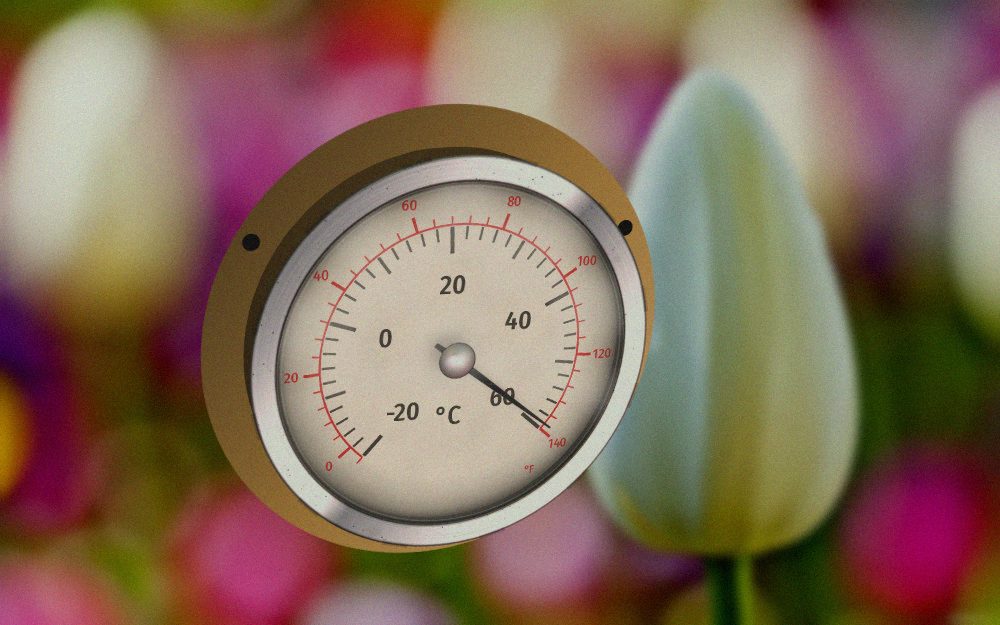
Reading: value=59 unit=°C
